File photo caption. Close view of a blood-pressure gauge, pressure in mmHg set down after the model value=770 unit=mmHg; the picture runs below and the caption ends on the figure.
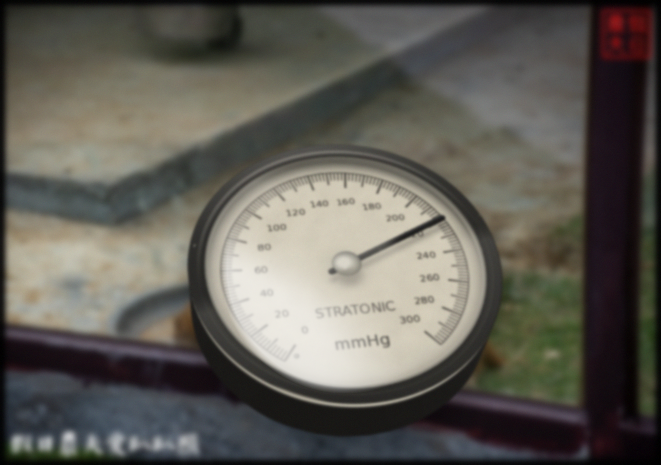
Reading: value=220 unit=mmHg
